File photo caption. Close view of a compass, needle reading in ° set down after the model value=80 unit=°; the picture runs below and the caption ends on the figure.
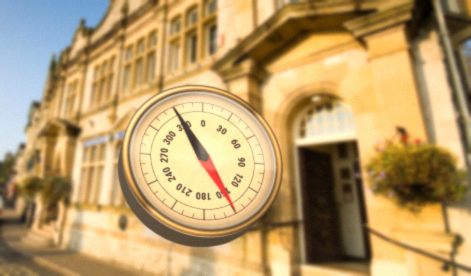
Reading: value=150 unit=°
